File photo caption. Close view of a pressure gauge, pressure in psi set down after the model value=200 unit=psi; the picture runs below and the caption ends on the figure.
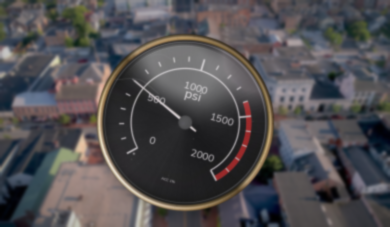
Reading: value=500 unit=psi
